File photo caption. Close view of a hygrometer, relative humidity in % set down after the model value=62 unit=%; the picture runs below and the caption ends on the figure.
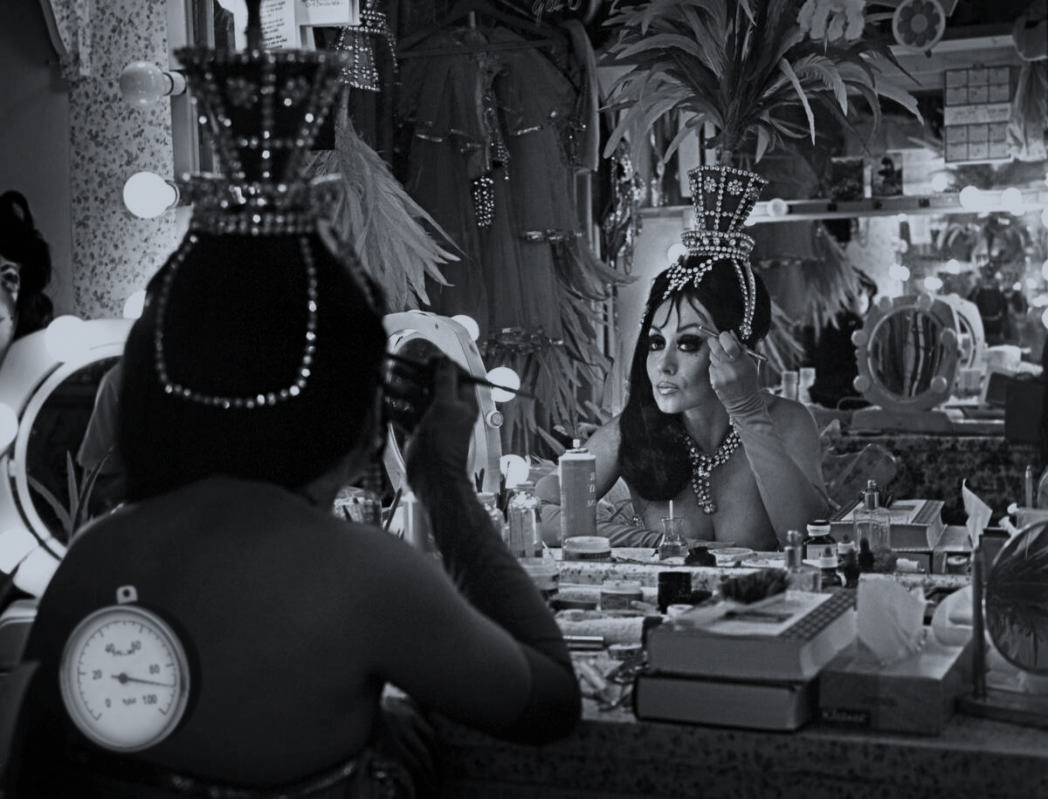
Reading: value=88 unit=%
